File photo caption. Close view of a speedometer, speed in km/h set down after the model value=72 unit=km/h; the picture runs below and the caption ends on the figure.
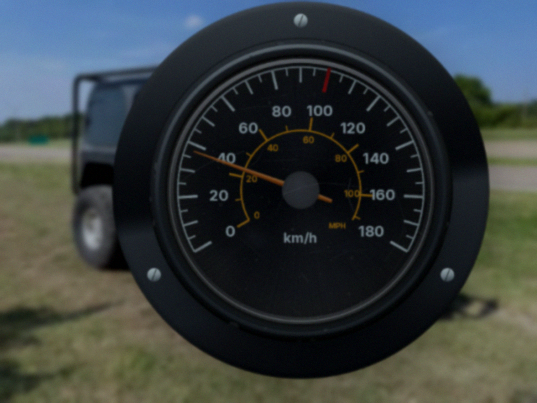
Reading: value=37.5 unit=km/h
